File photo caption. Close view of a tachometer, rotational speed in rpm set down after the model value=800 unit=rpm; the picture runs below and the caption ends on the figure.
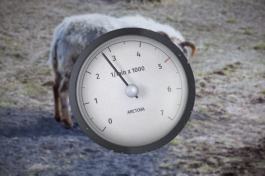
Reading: value=2750 unit=rpm
